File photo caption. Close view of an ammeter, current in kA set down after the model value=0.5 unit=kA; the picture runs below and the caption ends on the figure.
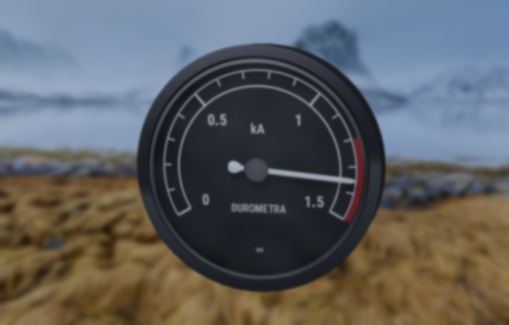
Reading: value=1.35 unit=kA
